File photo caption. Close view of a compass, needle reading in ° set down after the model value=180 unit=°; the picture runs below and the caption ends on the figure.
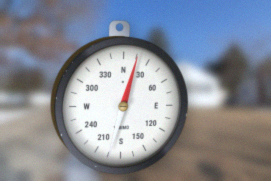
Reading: value=15 unit=°
